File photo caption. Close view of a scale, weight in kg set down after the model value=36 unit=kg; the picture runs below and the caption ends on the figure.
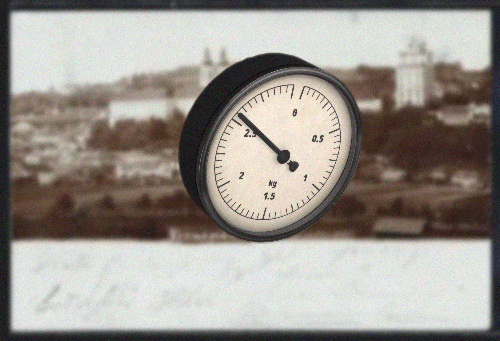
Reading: value=2.55 unit=kg
